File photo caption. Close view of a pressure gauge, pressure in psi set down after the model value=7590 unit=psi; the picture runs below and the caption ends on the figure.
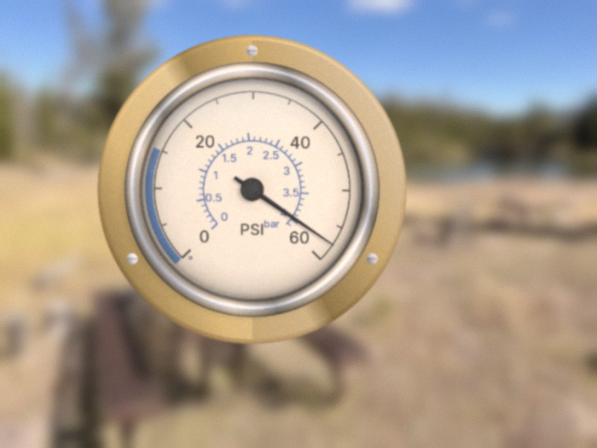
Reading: value=57.5 unit=psi
